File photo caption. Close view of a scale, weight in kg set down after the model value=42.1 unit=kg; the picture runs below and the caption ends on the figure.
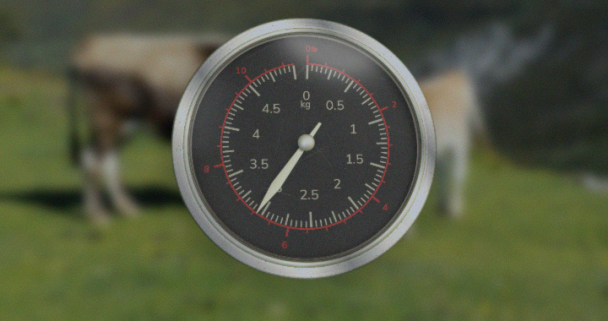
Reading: value=3.05 unit=kg
